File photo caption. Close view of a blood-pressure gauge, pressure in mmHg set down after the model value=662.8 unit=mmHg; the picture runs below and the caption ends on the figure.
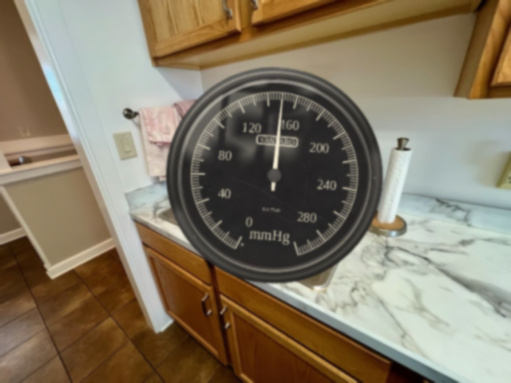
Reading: value=150 unit=mmHg
